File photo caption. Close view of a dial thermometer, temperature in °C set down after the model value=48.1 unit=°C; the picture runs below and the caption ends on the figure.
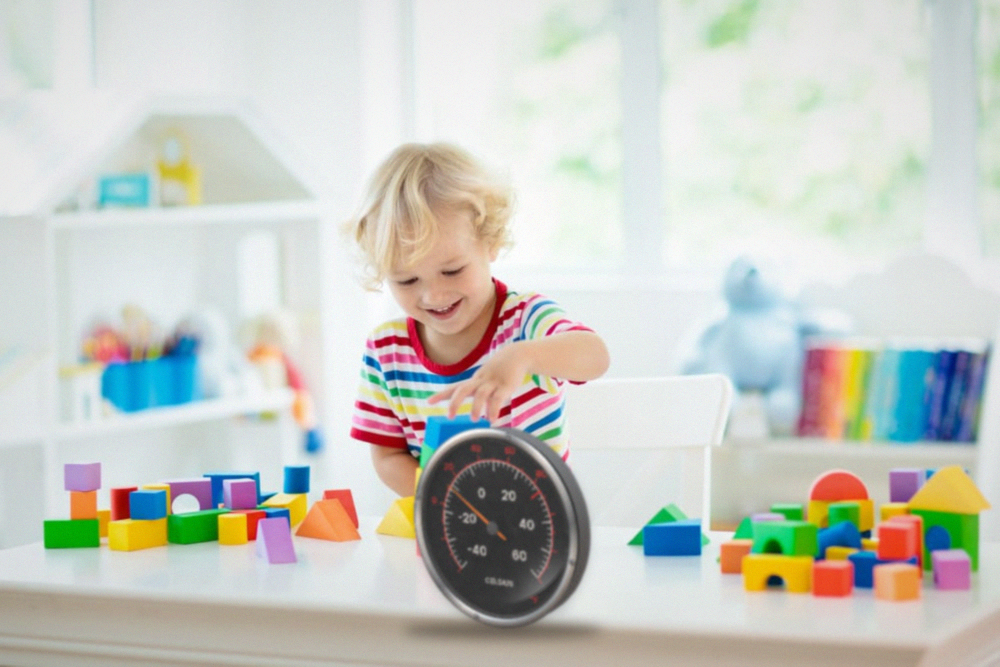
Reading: value=-10 unit=°C
